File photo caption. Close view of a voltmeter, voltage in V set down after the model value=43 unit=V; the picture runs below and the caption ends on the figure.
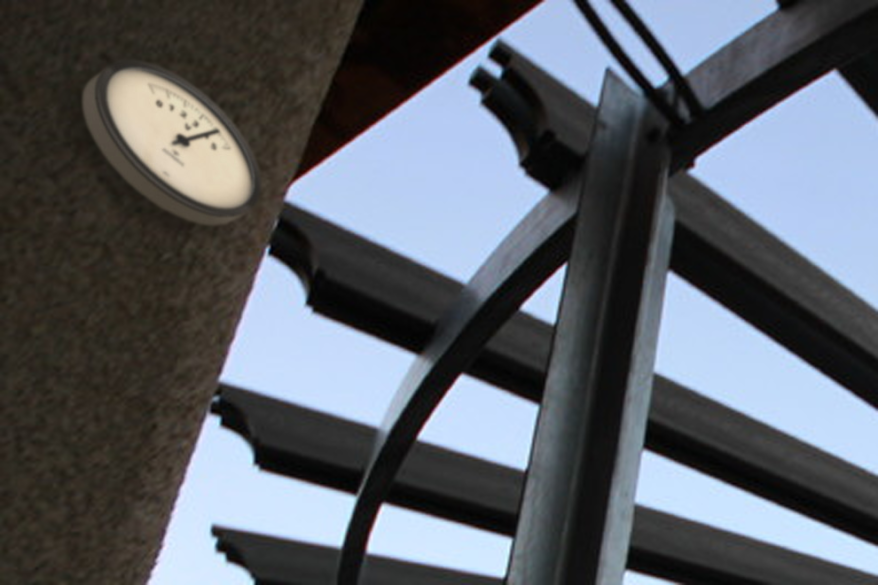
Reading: value=4 unit=V
